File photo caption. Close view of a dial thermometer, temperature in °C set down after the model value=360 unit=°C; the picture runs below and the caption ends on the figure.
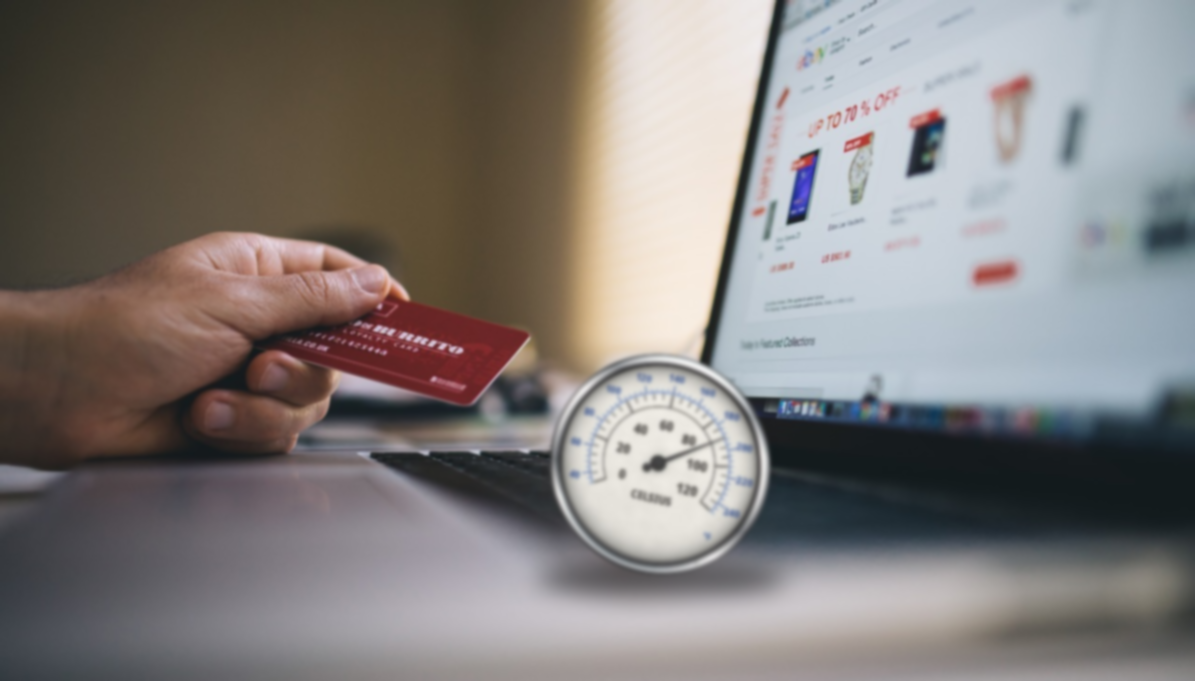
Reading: value=88 unit=°C
